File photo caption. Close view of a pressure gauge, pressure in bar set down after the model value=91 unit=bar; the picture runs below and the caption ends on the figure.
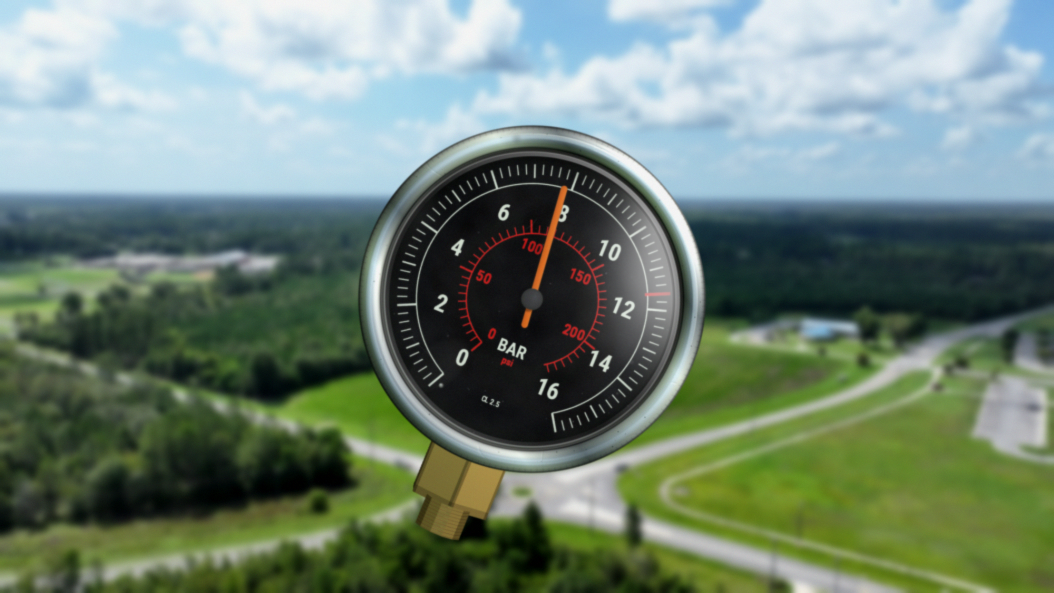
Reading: value=7.8 unit=bar
